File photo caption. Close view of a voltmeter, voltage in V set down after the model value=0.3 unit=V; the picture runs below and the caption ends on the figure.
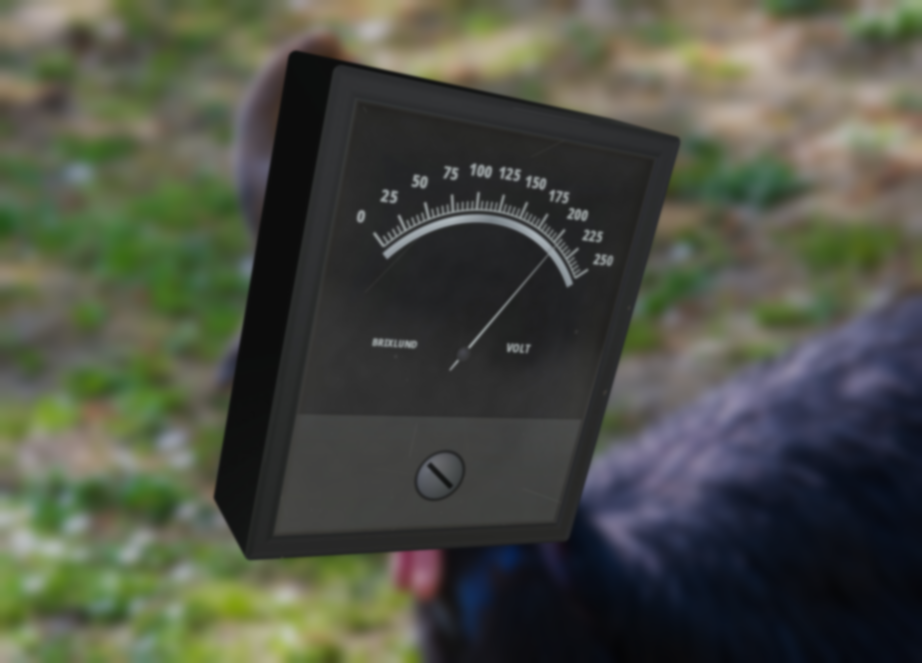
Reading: value=200 unit=V
